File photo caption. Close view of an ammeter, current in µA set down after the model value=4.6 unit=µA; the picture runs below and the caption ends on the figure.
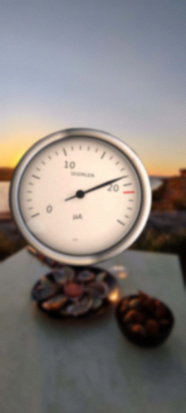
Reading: value=19 unit=µA
